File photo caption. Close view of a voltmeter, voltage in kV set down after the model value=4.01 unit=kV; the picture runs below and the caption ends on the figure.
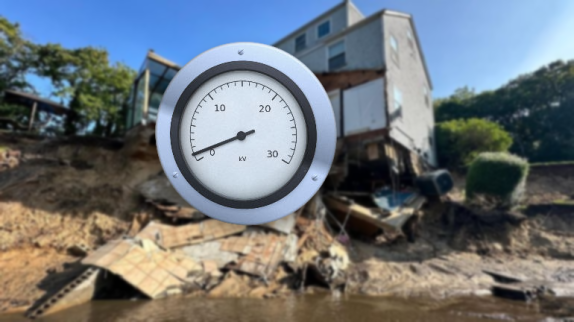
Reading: value=1 unit=kV
